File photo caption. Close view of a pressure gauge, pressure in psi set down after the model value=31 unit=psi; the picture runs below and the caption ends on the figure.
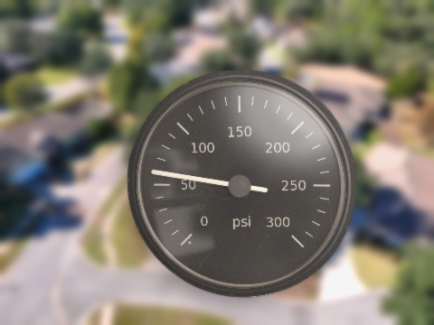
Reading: value=60 unit=psi
